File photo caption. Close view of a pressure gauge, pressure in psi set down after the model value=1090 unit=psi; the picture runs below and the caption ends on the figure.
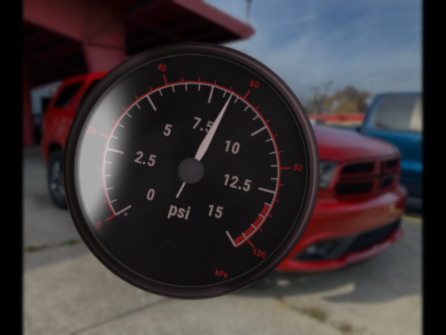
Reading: value=8.25 unit=psi
